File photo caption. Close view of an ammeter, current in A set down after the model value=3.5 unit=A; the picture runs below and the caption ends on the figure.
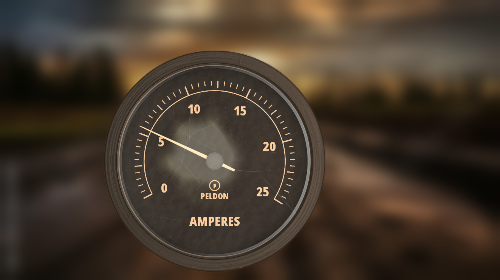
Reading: value=5.5 unit=A
